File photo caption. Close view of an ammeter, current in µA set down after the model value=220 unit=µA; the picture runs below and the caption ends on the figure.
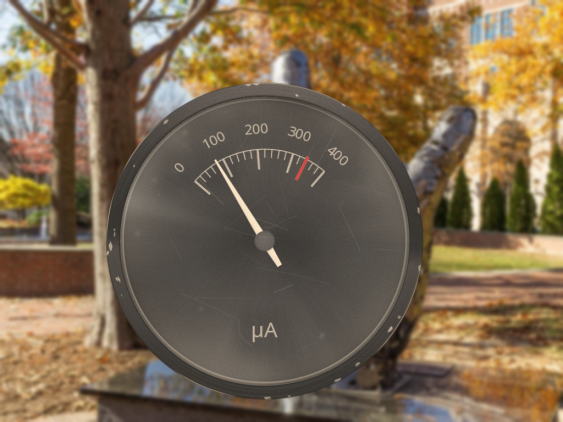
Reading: value=80 unit=µA
